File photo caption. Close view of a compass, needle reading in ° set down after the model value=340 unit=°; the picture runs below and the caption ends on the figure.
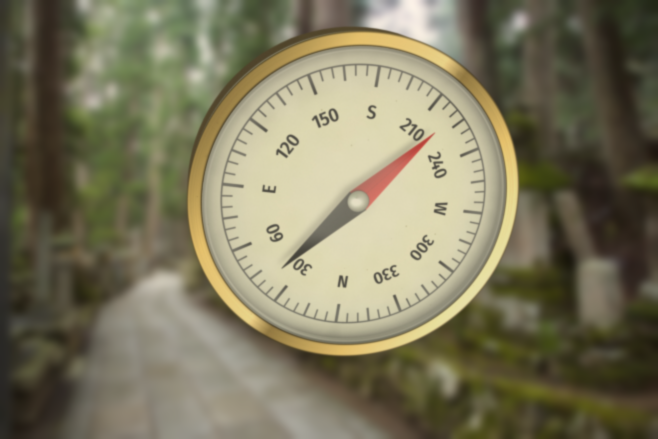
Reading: value=220 unit=°
